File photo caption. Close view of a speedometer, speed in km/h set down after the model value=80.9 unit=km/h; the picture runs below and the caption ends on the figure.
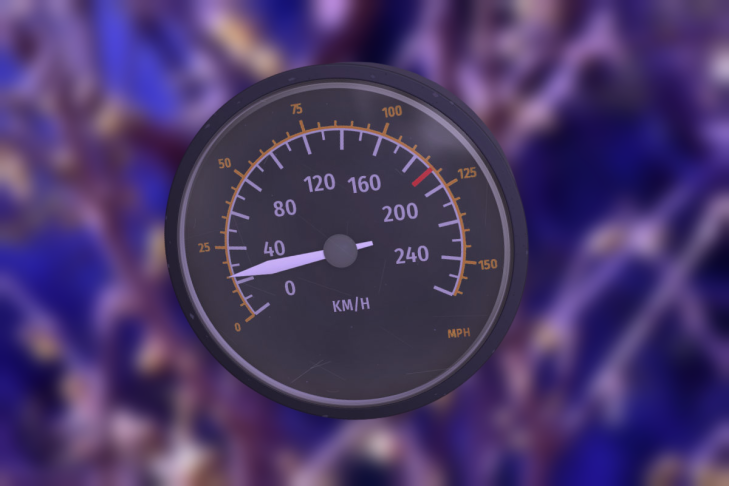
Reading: value=25 unit=km/h
